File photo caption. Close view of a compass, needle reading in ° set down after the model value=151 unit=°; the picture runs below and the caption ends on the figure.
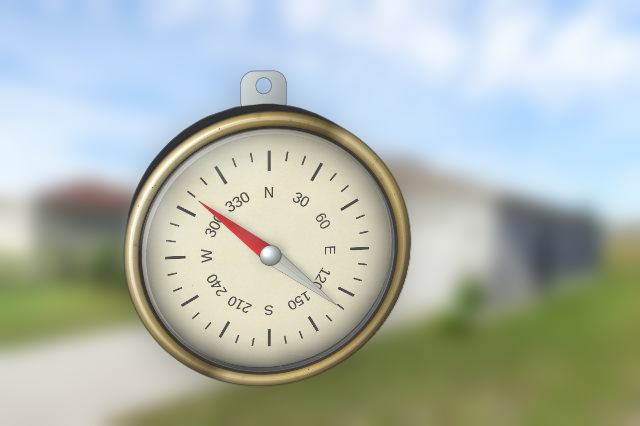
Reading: value=310 unit=°
